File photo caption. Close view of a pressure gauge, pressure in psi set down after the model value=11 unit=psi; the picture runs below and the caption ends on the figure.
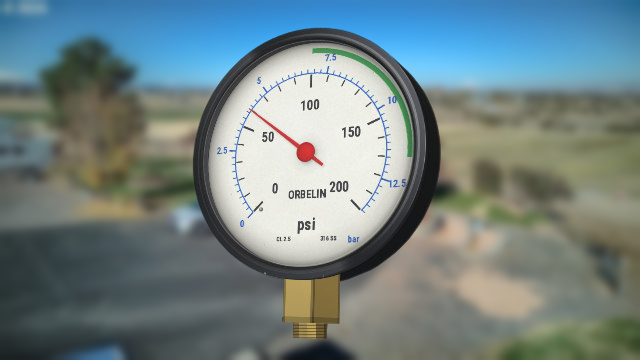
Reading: value=60 unit=psi
